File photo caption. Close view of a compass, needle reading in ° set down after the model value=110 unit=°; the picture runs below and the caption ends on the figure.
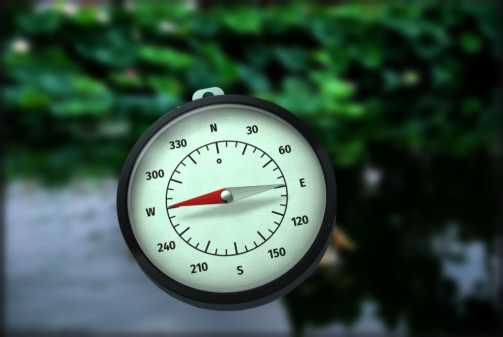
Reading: value=270 unit=°
